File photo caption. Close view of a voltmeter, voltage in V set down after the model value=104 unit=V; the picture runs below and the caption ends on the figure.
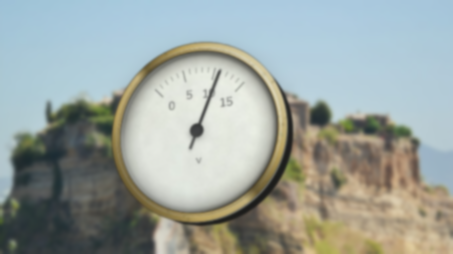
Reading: value=11 unit=V
